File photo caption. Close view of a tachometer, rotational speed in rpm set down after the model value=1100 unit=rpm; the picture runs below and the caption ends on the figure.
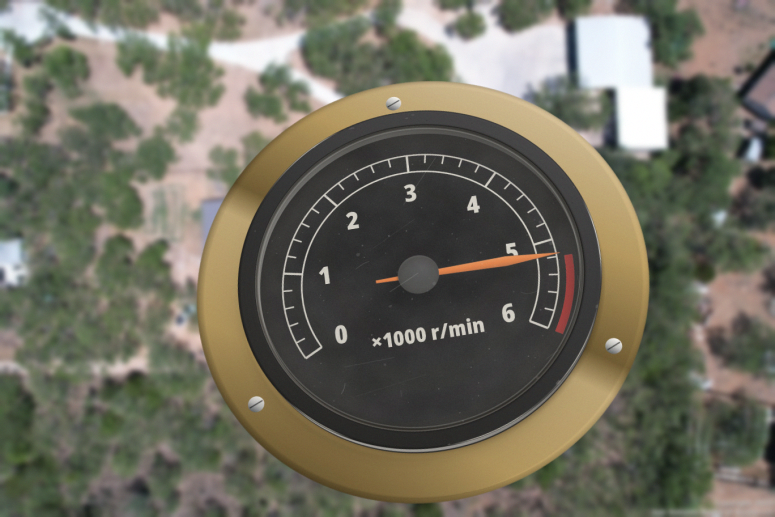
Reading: value=5200 unit=rpm
